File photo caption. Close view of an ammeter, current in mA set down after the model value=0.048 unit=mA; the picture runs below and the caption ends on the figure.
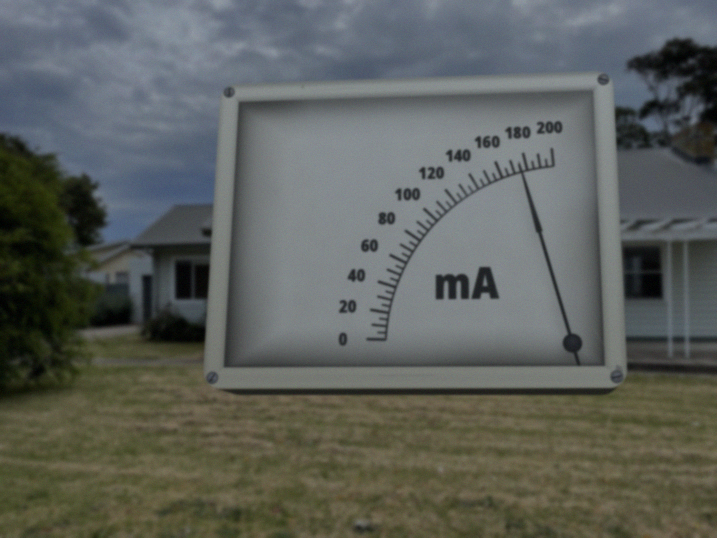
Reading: value=175 unit=mA
